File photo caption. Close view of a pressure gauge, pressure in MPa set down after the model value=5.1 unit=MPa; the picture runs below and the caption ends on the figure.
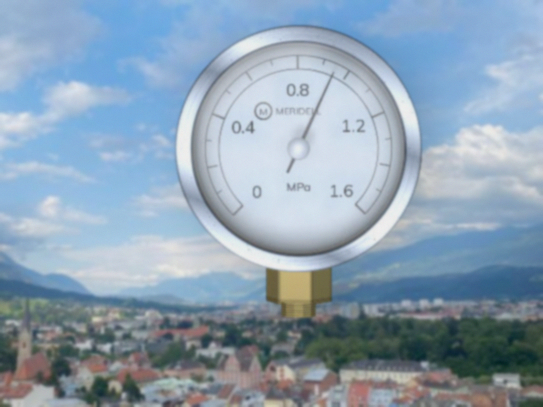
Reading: value=0.95 unit=MPa
